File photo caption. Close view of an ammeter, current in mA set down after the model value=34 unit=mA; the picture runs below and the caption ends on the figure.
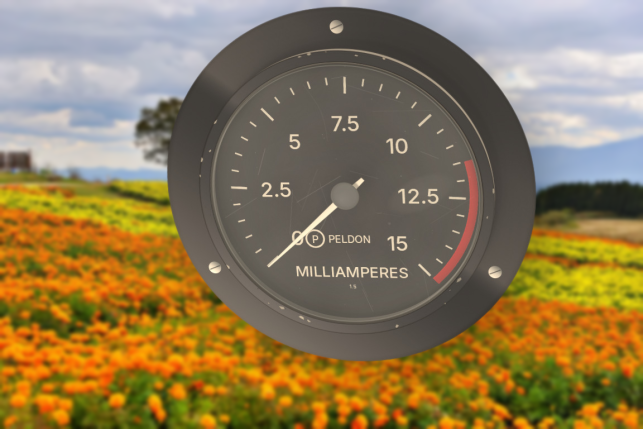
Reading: value=0 unit=mA
